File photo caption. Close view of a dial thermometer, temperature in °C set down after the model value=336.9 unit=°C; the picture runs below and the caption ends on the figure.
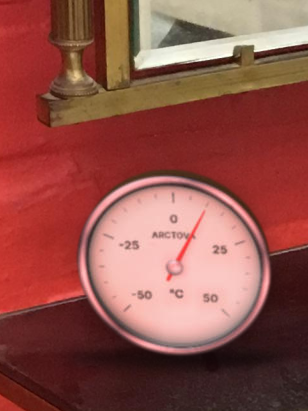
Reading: value=10 unit=°C
